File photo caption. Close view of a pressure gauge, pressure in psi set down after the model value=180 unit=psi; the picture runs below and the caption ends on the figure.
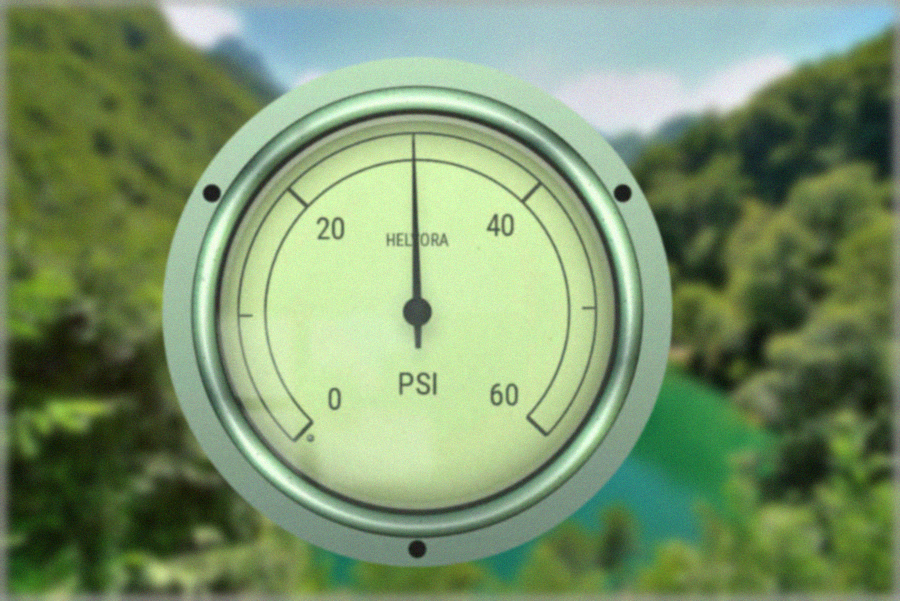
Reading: value=30 unit=psi
